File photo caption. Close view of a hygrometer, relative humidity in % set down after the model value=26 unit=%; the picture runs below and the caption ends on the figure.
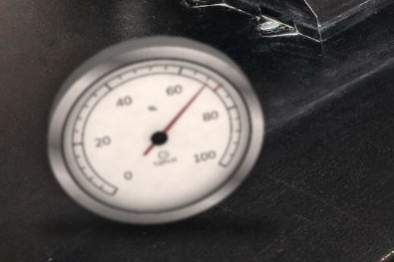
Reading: value=68 unit=%
